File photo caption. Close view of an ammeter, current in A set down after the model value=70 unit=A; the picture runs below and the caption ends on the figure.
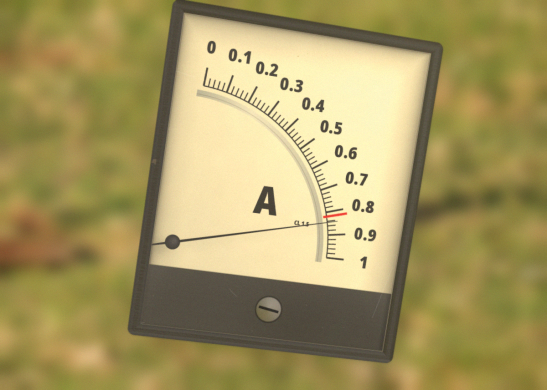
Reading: value=0.84 unit=A
